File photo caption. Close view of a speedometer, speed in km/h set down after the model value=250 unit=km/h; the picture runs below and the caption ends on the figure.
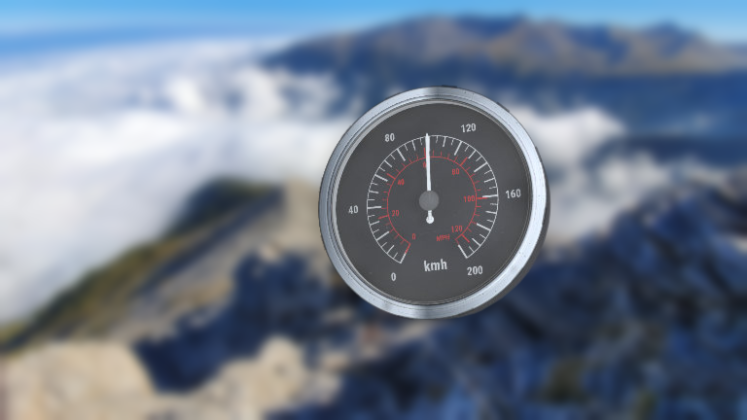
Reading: value=100 unit=km/h
